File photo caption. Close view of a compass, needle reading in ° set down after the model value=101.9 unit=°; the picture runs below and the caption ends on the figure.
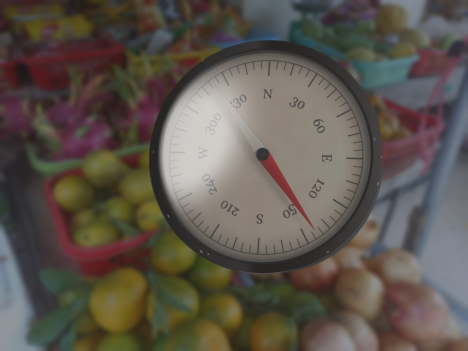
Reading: value=142.5 unit=°
